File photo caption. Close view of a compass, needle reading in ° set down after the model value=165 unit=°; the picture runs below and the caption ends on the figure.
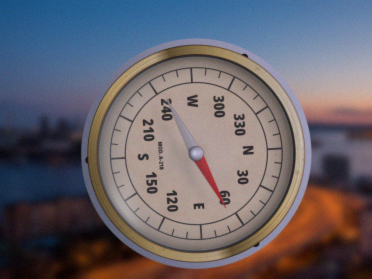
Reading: value=65 unit=°
